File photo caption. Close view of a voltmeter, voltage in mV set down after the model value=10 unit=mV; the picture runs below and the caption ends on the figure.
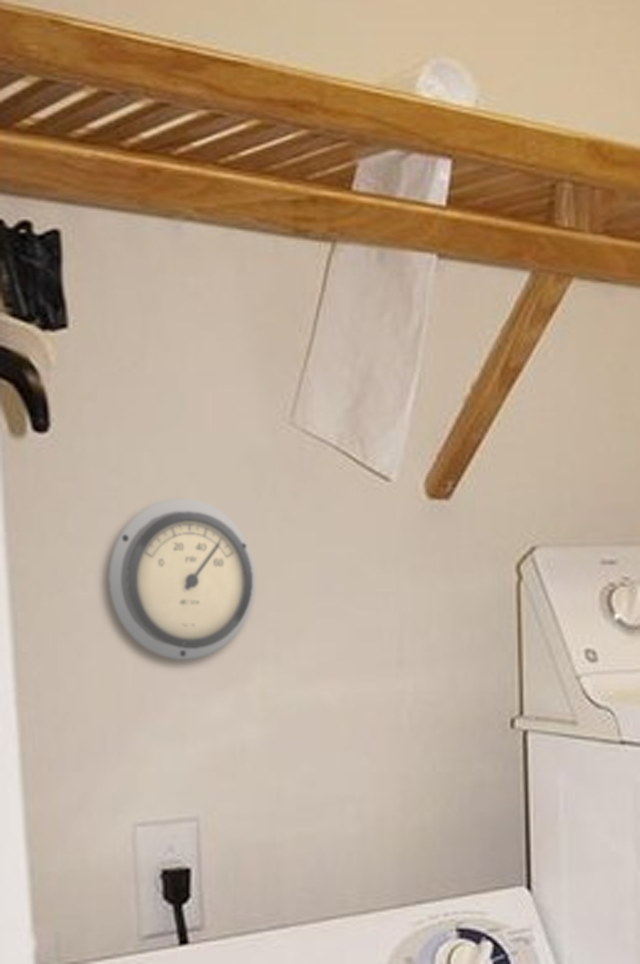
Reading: value=50 unit=mV
